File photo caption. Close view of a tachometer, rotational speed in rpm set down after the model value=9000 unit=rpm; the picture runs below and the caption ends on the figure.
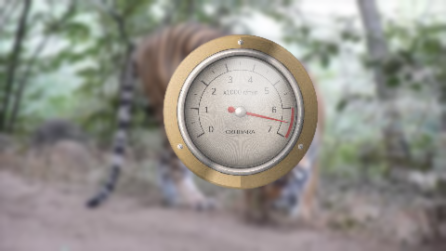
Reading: value=6500 unit=rpm
